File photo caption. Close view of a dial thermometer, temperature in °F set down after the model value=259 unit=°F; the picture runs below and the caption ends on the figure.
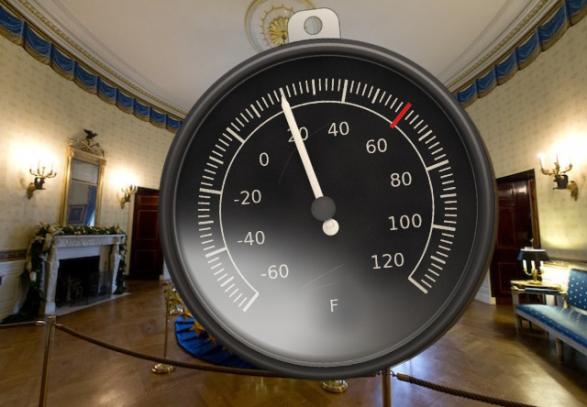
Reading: value=20 unit=°F
